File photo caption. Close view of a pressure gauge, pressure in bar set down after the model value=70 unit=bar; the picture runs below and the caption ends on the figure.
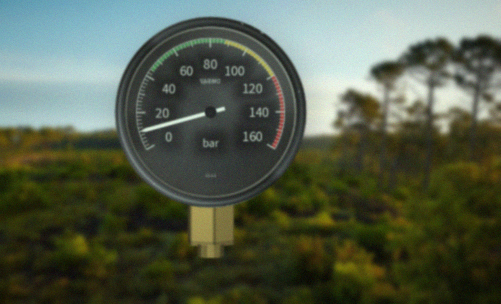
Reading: value=10 unit=bar
